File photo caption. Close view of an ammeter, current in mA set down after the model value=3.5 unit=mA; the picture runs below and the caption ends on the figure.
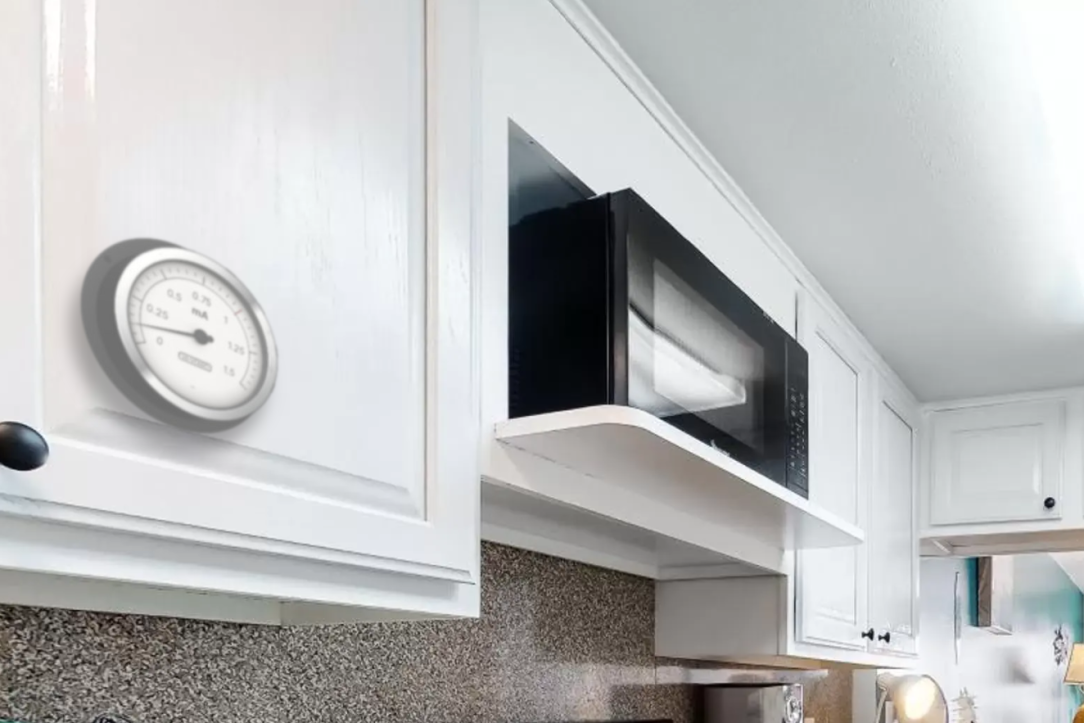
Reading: value=0.1 unit=mA
